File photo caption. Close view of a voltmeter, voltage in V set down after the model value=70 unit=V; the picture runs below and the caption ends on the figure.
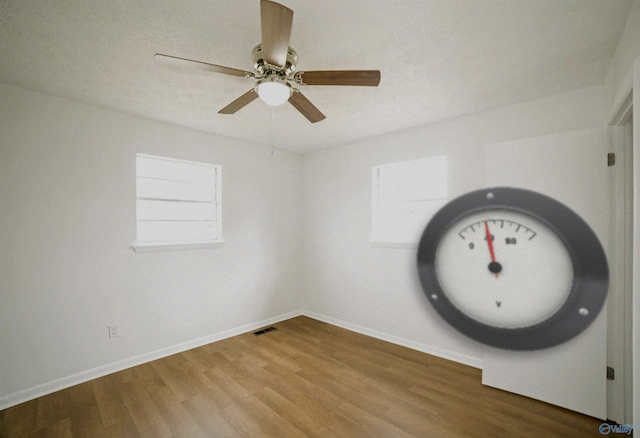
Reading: value=40 unit=V
